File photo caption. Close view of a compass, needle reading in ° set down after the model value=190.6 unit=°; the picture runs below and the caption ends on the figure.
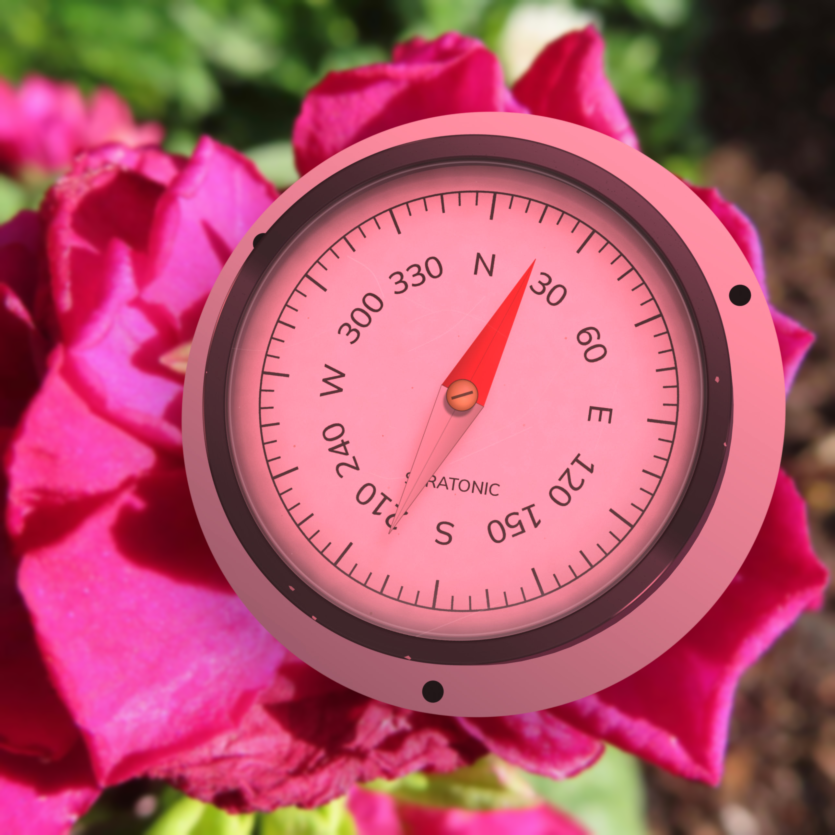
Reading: value=20 unit=°
